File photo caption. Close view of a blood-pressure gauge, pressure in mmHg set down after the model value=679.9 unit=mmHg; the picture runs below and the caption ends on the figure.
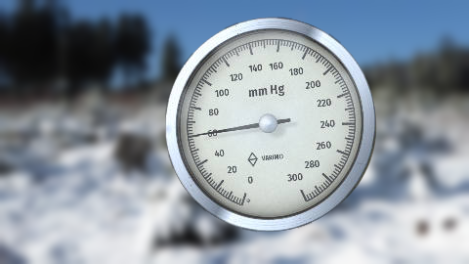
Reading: value=60 unit=mmHg
